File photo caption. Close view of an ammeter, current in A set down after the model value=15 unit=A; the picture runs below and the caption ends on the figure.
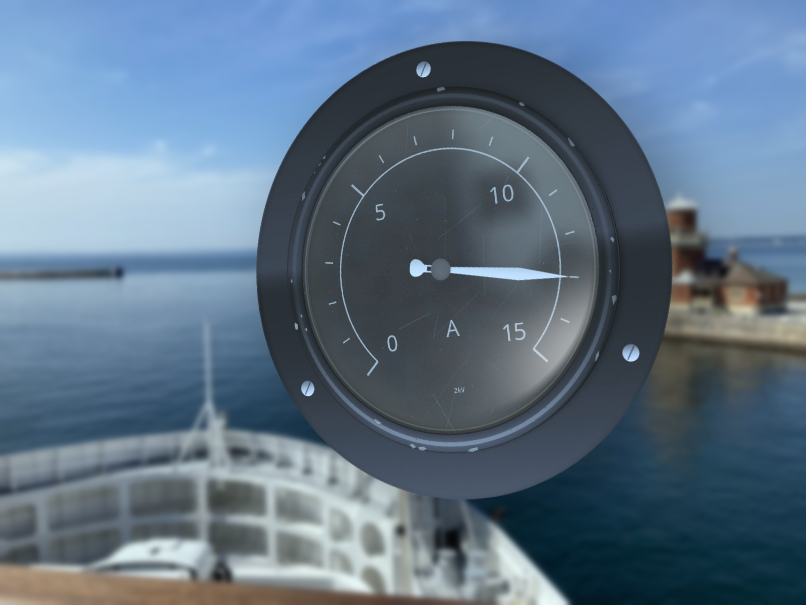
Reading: value=13 unit=A
